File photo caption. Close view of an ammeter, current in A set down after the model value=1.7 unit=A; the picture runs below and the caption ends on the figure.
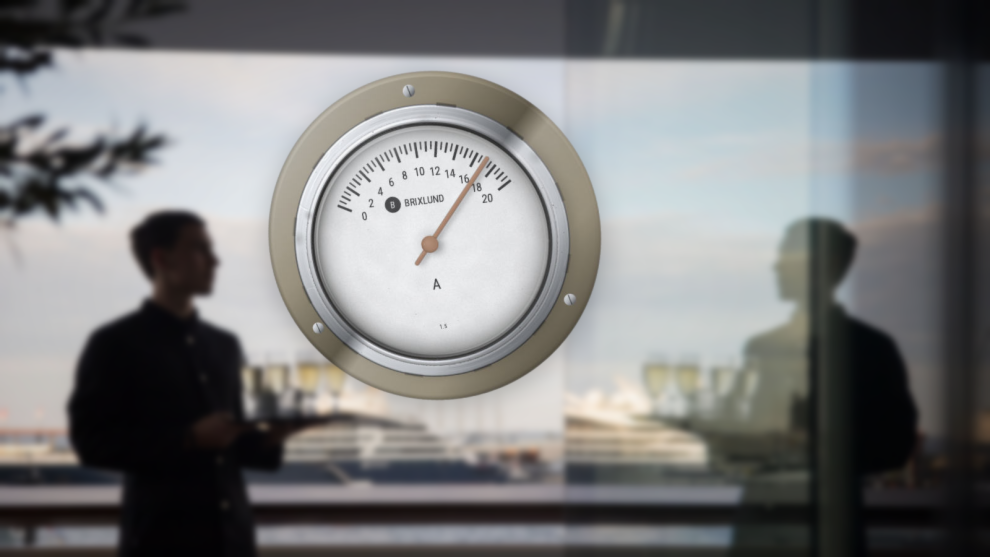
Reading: value=17 unit=A
